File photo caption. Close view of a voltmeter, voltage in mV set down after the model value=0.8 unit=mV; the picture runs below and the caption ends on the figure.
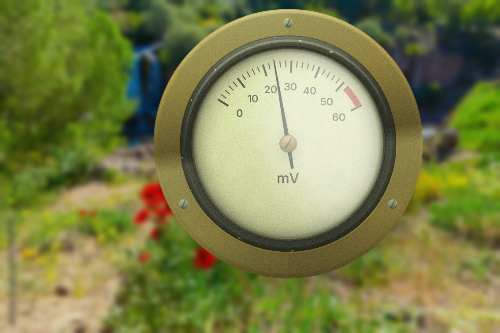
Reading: value=24 unit=mV
